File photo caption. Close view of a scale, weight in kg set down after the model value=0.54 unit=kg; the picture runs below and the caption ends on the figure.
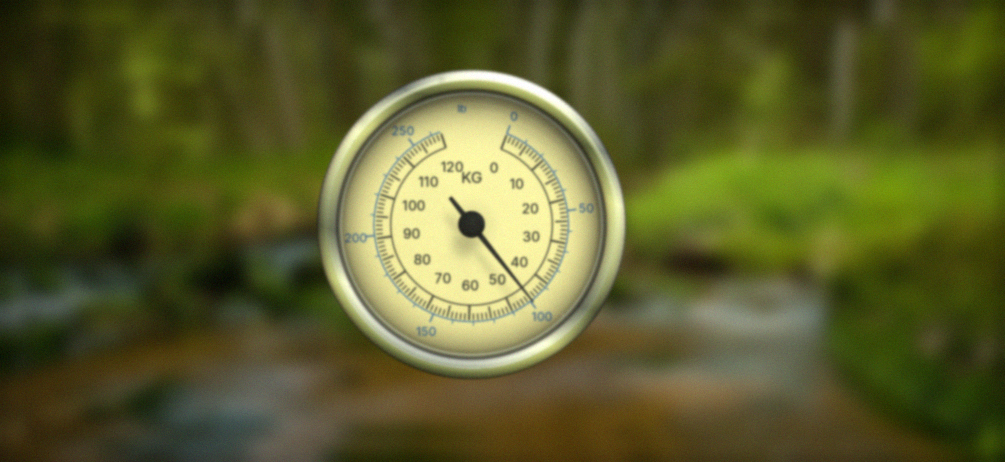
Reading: value=45 unit=kg
